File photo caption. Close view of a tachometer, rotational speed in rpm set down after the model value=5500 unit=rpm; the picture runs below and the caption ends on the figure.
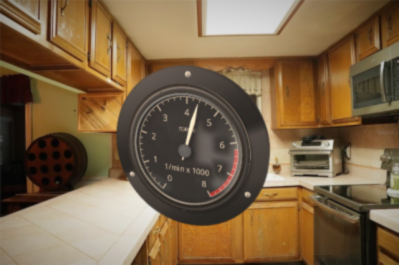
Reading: value=4400 unit=rpm
